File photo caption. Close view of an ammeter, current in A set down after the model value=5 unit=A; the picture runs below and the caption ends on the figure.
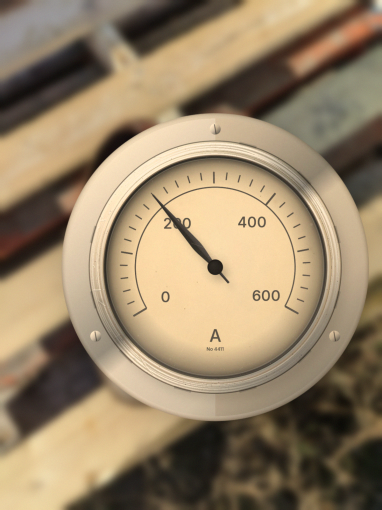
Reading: value=200 unit=A
